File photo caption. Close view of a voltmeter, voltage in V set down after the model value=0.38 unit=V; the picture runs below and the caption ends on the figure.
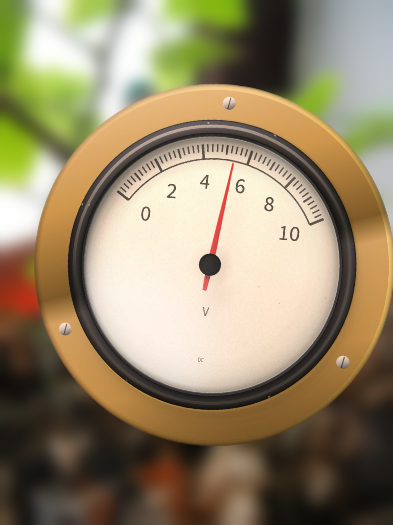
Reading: value=5.4 unit=V
